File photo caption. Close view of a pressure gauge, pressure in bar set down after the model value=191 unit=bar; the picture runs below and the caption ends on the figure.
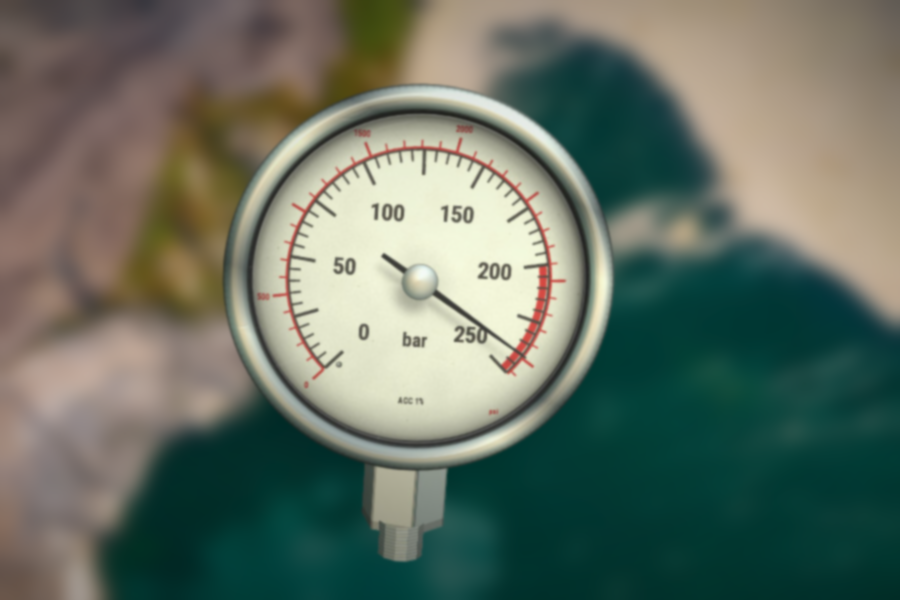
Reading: value=240 unit=bar
